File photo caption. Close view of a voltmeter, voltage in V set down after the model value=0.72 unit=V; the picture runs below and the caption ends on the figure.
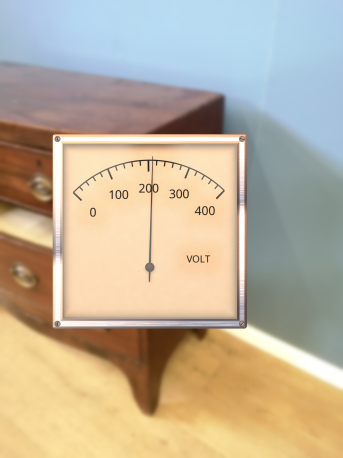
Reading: value=210 unit=V
